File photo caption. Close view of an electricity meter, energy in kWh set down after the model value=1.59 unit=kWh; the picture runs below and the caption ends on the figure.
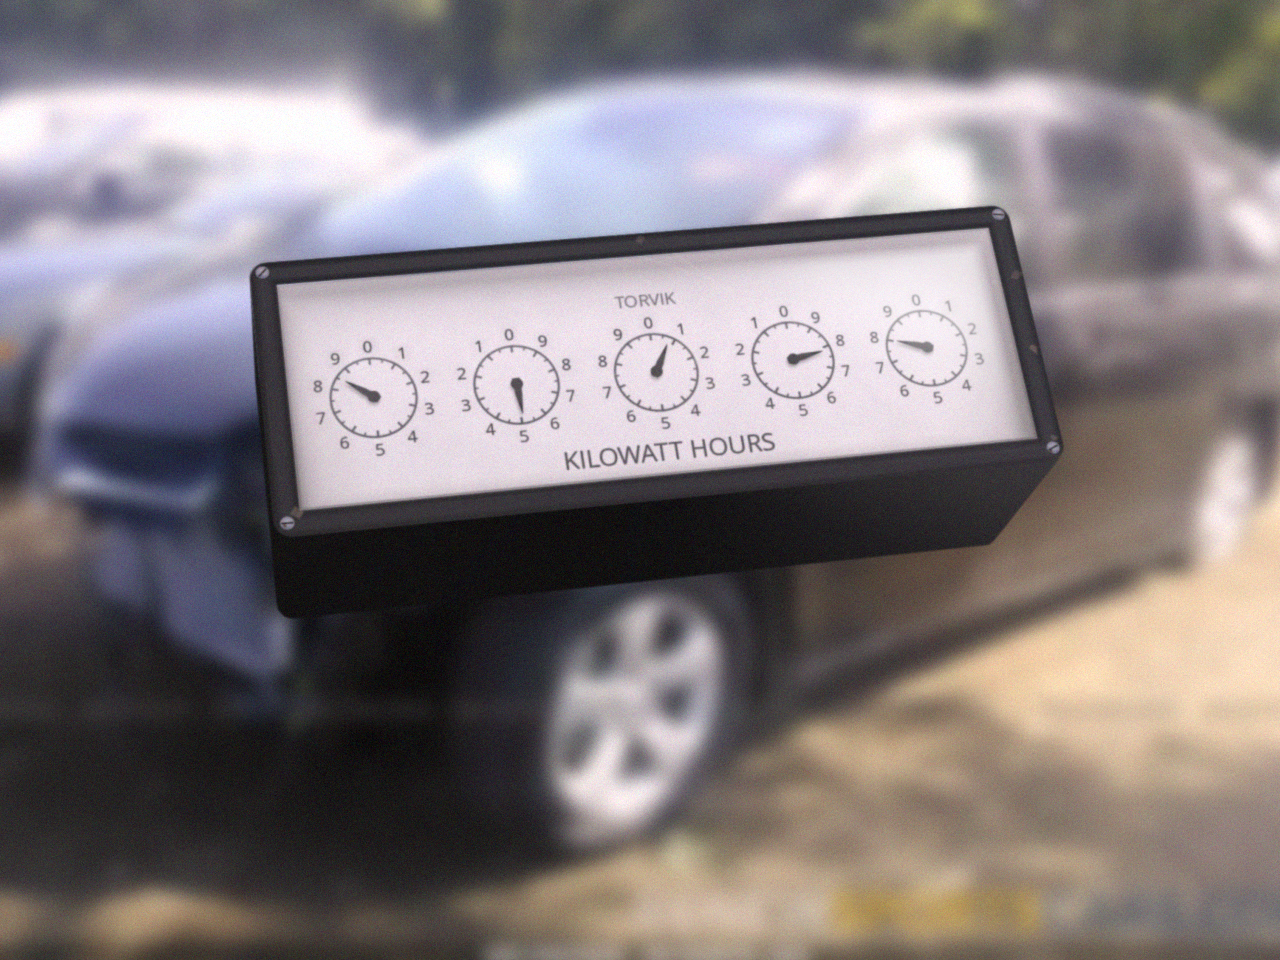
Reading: value=85078 unit=kWh
